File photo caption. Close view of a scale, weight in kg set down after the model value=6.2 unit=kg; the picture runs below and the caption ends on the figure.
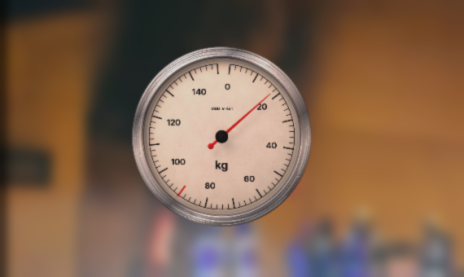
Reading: value=18 unit=kg
